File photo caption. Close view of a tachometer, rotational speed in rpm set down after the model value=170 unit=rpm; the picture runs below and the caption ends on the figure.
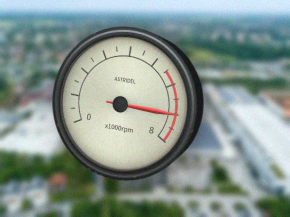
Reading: value=7000 unit=rpm
